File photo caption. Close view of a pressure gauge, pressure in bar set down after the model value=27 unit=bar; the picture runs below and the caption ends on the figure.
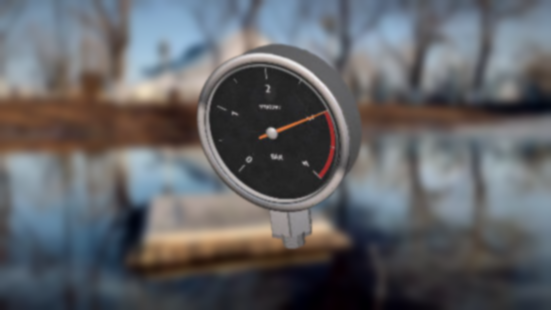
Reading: value=3 unit=bar
